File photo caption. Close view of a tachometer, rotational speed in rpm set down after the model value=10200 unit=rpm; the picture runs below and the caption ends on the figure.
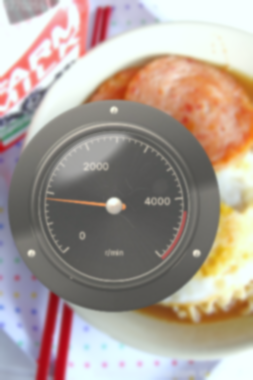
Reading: value=900 unit=rpm
